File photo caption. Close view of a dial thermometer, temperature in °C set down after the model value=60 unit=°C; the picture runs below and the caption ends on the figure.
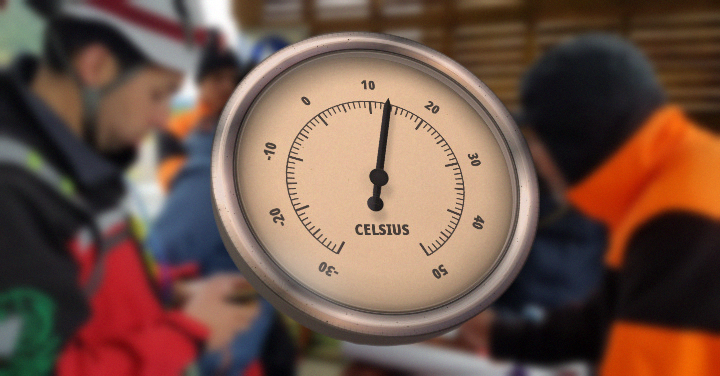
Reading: value=13 unit=°C
